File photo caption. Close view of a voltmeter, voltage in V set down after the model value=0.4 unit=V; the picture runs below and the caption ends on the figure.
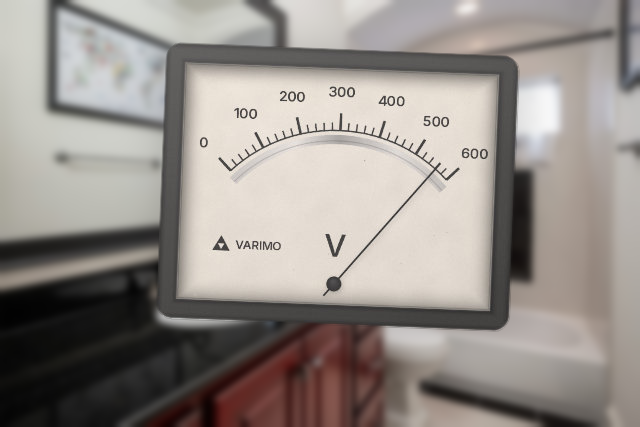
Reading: value=560 unit=V
